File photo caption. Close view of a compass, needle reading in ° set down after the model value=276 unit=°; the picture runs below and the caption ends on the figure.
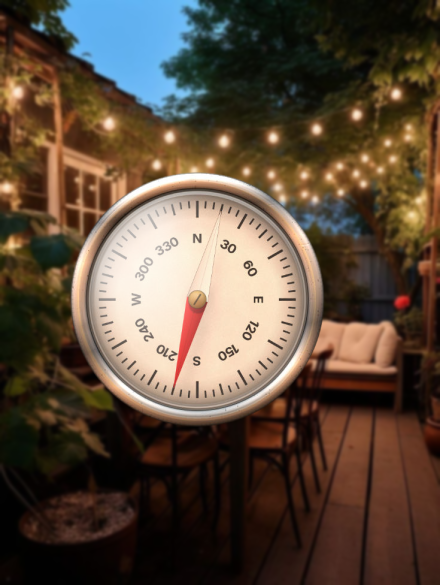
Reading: value=195 unit=°
